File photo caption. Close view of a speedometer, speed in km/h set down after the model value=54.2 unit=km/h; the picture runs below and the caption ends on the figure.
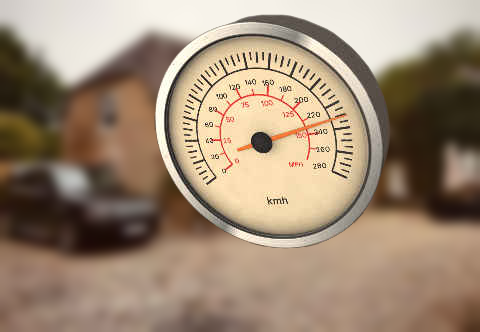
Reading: value=230 unit=km/h
